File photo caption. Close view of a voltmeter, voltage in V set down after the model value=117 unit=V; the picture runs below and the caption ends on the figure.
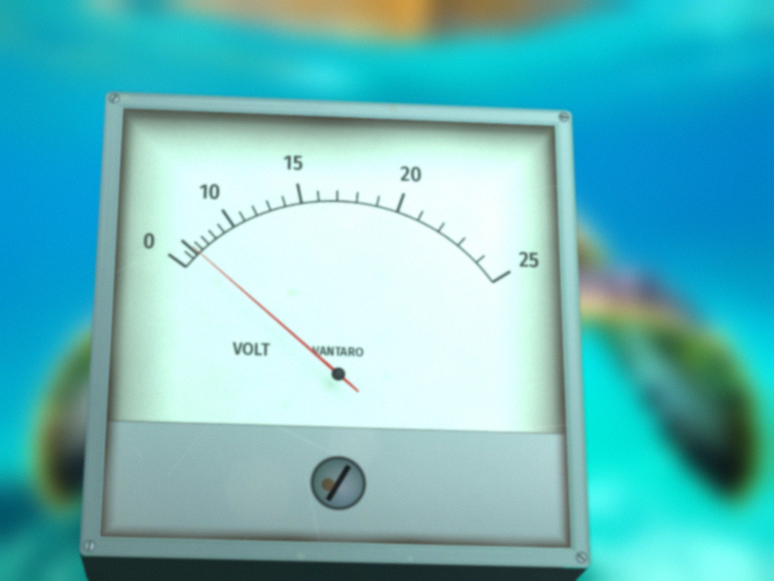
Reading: value=5 unit=V
